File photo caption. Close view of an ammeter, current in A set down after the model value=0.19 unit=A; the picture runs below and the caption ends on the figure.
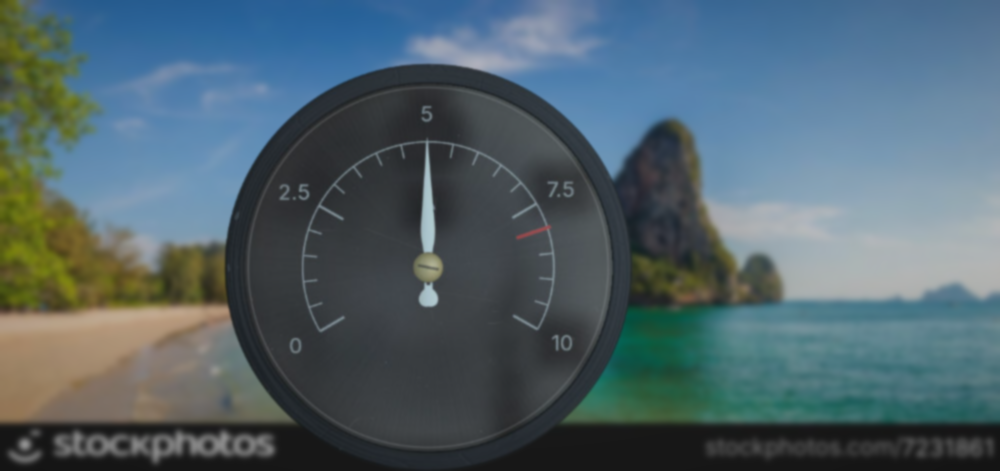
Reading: value=5 unit=A
